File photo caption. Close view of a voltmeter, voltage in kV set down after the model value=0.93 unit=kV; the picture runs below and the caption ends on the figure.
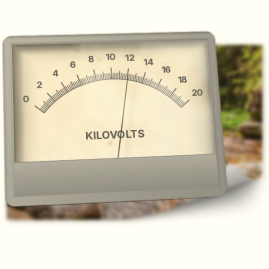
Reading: value=12 unit=kV
